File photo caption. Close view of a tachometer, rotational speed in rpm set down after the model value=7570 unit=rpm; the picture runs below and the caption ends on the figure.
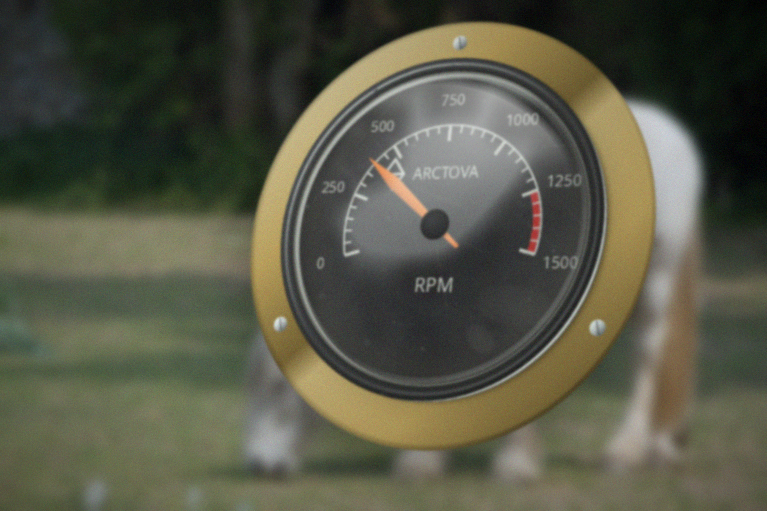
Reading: value=400 unit=rpm
